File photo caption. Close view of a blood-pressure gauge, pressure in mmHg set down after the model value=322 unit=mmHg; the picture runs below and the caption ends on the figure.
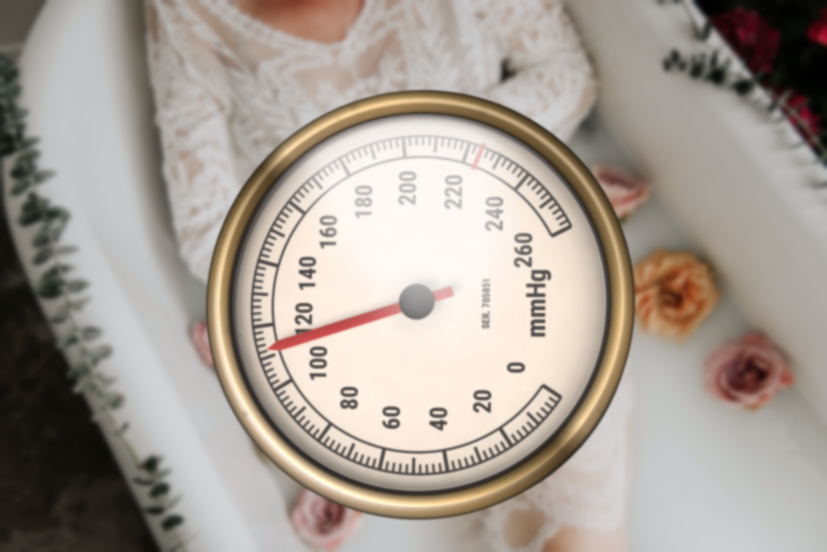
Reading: value=112 unit=mmHg
